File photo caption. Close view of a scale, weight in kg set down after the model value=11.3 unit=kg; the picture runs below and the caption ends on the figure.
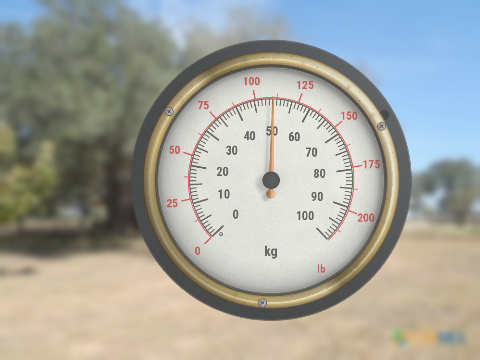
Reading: value=50 unit=kg
